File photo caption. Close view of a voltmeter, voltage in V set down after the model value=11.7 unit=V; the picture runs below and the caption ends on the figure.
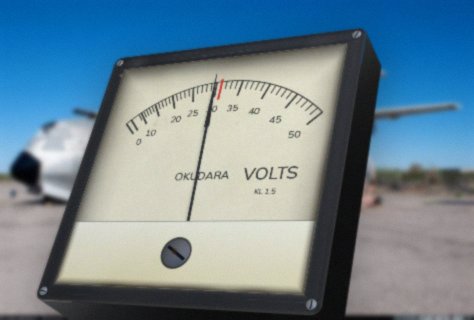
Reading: value=30 unit=V
